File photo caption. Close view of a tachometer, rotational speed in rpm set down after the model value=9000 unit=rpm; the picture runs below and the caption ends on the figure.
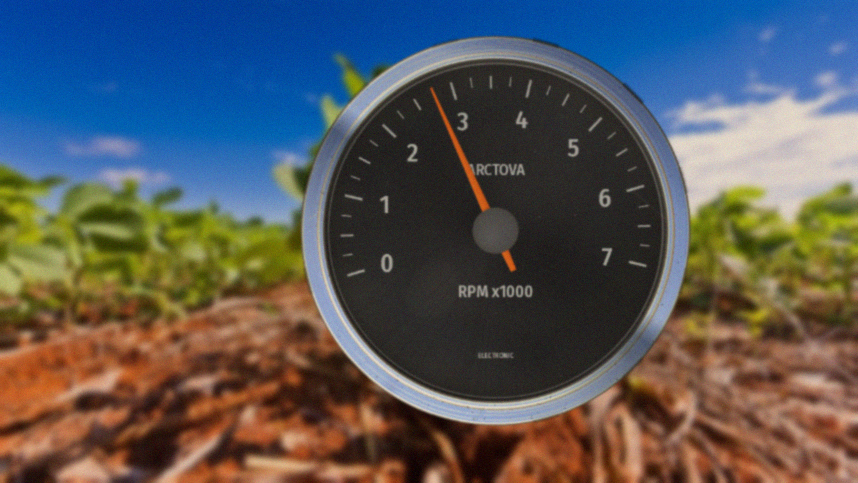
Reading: value=2750 unit=rpm
